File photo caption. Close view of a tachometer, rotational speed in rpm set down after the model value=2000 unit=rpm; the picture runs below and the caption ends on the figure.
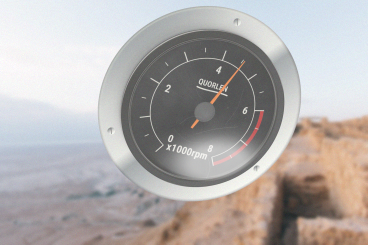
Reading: value=4500 unit=rpm
